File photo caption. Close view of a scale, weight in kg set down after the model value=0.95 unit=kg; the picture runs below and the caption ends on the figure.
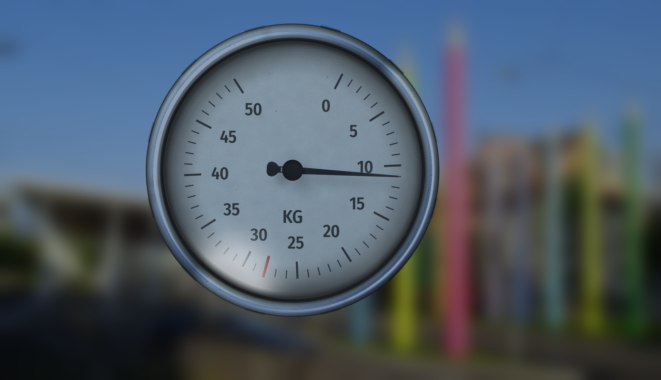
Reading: value=11 unit=kg
